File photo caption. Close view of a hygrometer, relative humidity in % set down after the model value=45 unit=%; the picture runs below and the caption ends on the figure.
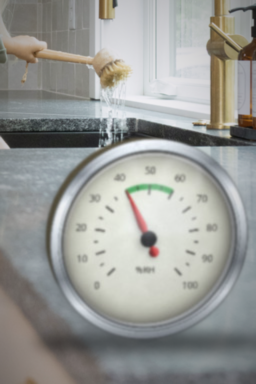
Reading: value=40 unit=%
